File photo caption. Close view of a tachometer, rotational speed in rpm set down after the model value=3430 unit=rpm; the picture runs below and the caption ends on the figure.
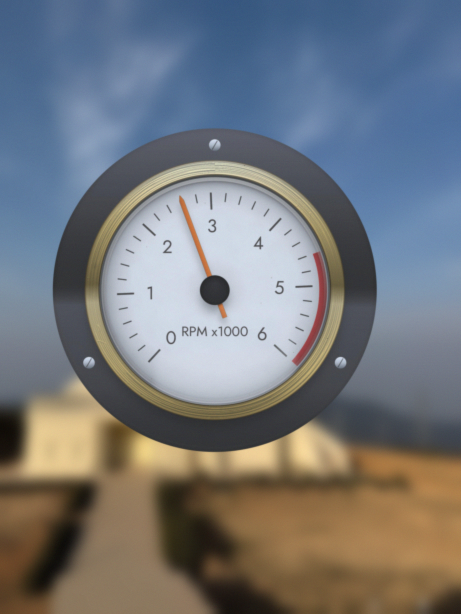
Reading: value=2600 unit=rpm
